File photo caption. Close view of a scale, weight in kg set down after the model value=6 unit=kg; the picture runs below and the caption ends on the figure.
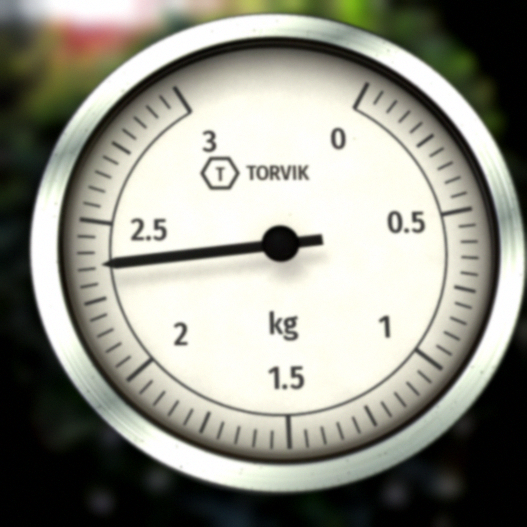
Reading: value=2.35 unit=kg
